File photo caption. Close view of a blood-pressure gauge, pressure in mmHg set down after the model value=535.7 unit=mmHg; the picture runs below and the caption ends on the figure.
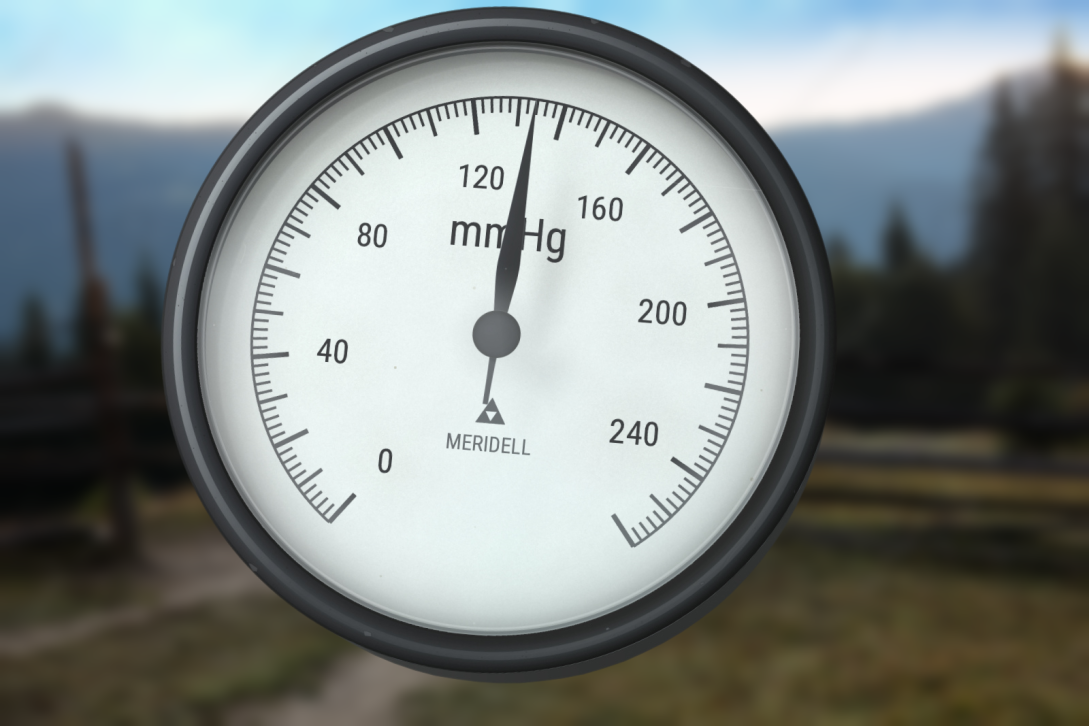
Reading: value=134 unit=mmHg
